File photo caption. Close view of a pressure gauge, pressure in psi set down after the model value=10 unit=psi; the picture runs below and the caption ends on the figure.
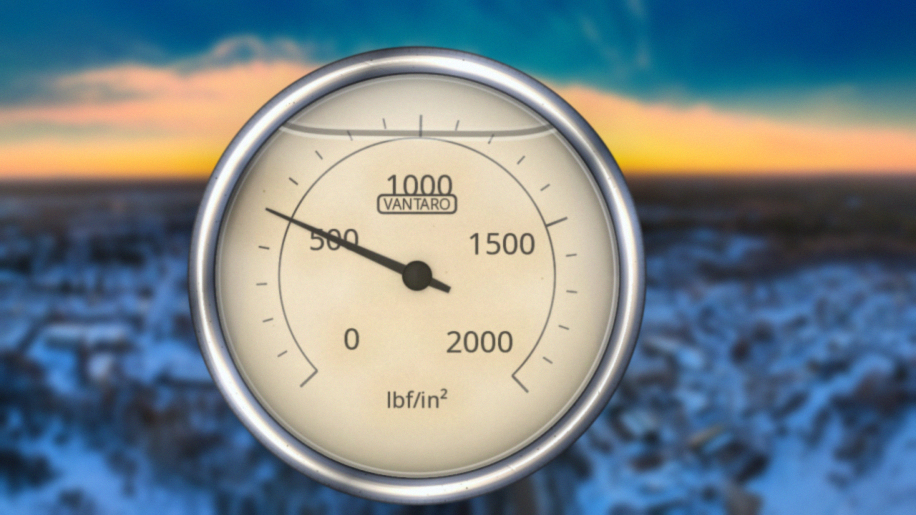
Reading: value=500 unit=psi
